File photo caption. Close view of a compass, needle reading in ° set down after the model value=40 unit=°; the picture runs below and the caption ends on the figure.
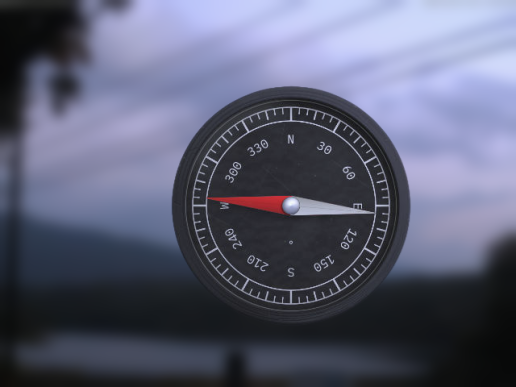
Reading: value=275 unit=°
